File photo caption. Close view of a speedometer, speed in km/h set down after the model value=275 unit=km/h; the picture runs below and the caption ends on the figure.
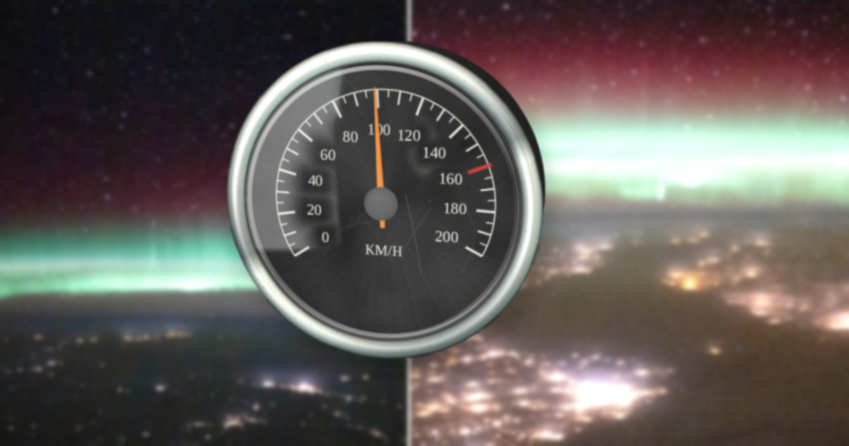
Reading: value=100 unit=km/h
